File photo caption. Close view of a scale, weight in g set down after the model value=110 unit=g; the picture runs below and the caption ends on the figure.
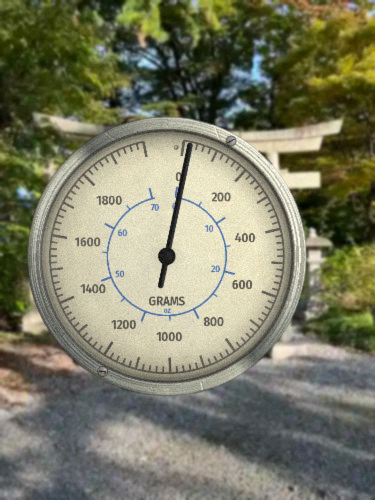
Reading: value=20 unit=g
